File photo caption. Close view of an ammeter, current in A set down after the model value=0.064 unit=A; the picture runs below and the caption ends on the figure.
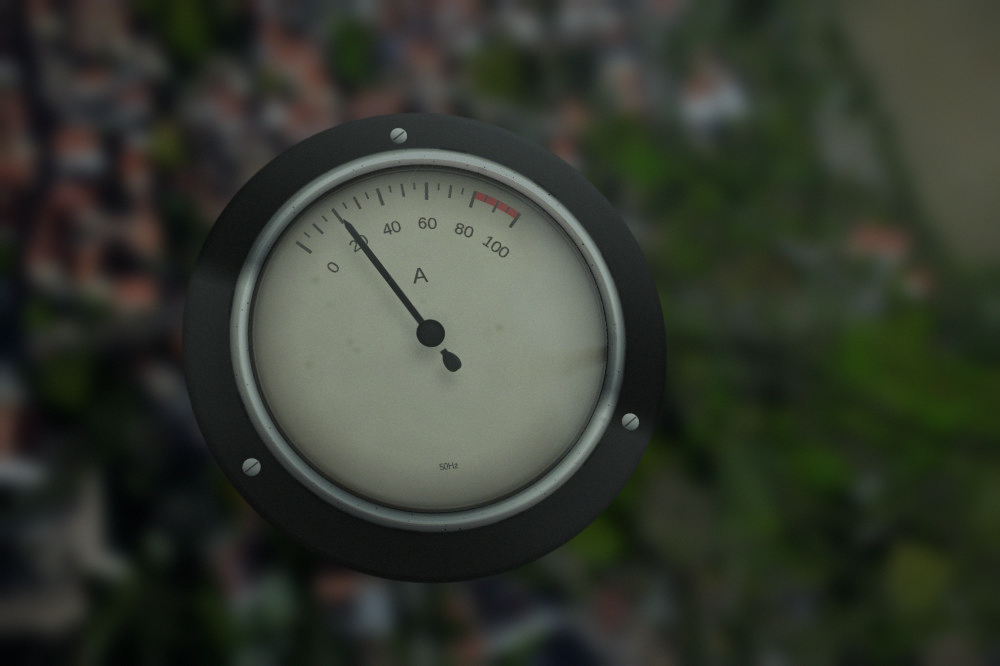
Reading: value=20 unit=A
